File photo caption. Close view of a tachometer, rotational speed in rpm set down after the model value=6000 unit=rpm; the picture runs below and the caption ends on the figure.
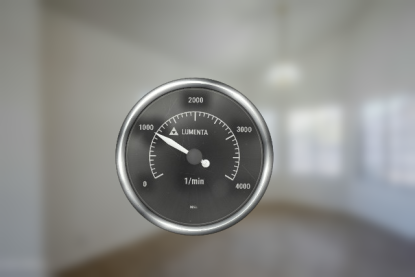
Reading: value=1000 unit=rpm
